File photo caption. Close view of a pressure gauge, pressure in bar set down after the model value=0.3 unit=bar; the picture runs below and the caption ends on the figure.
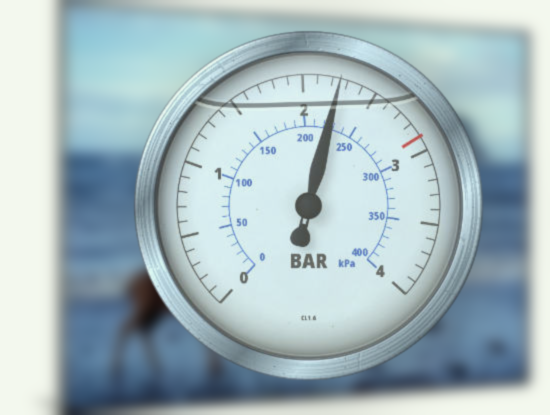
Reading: value=2.25 unit=bar
